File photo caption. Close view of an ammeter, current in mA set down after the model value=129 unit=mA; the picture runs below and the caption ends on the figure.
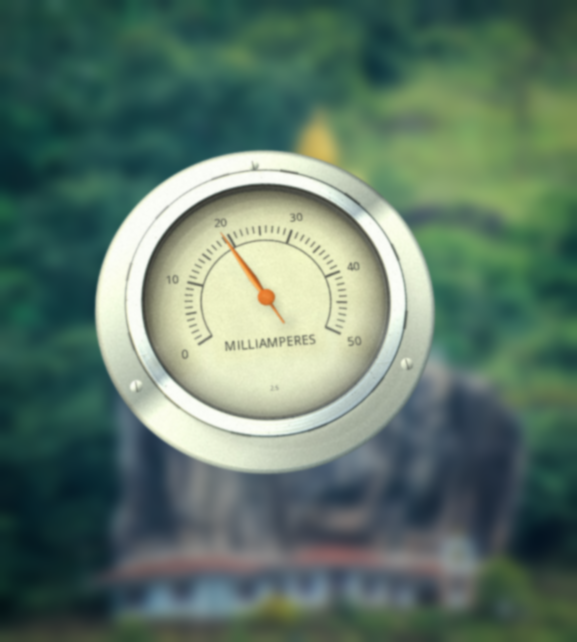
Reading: value=19 unit=mA
